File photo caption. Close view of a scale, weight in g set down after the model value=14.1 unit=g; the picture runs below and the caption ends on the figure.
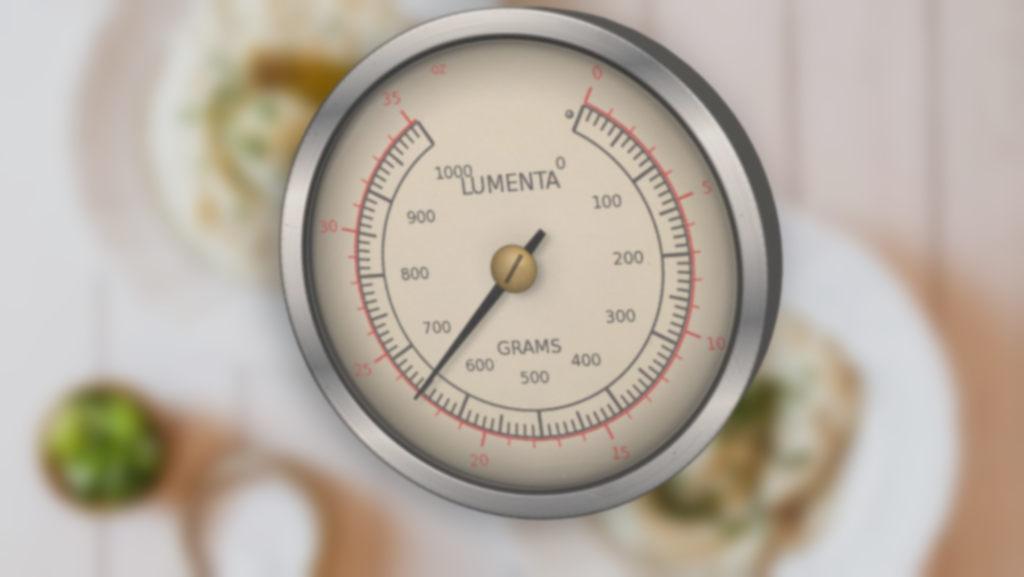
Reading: value=650 unit=g
